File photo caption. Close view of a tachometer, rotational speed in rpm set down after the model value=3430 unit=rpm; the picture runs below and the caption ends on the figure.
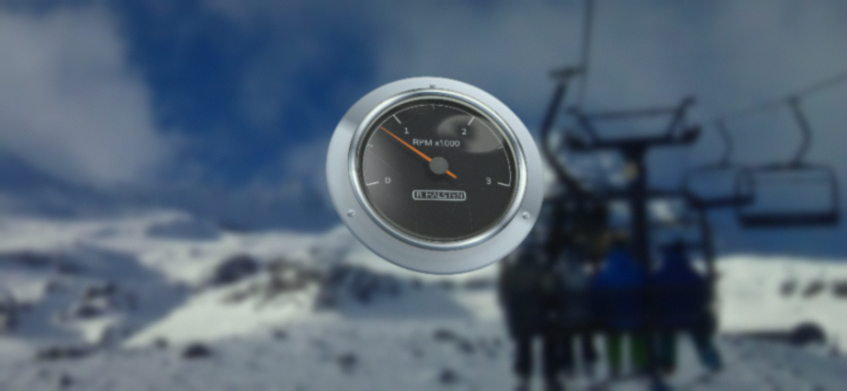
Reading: value=750 unit=rpm
